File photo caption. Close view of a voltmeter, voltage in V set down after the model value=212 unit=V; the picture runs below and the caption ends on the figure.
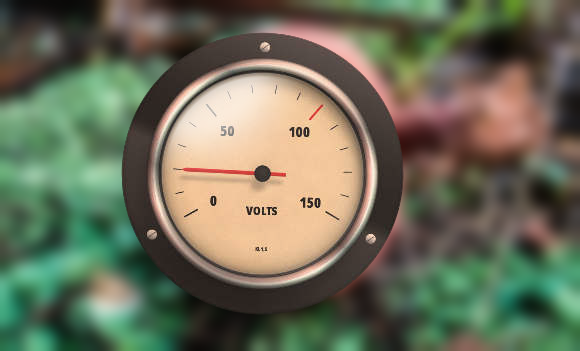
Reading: value=20 unit=V
